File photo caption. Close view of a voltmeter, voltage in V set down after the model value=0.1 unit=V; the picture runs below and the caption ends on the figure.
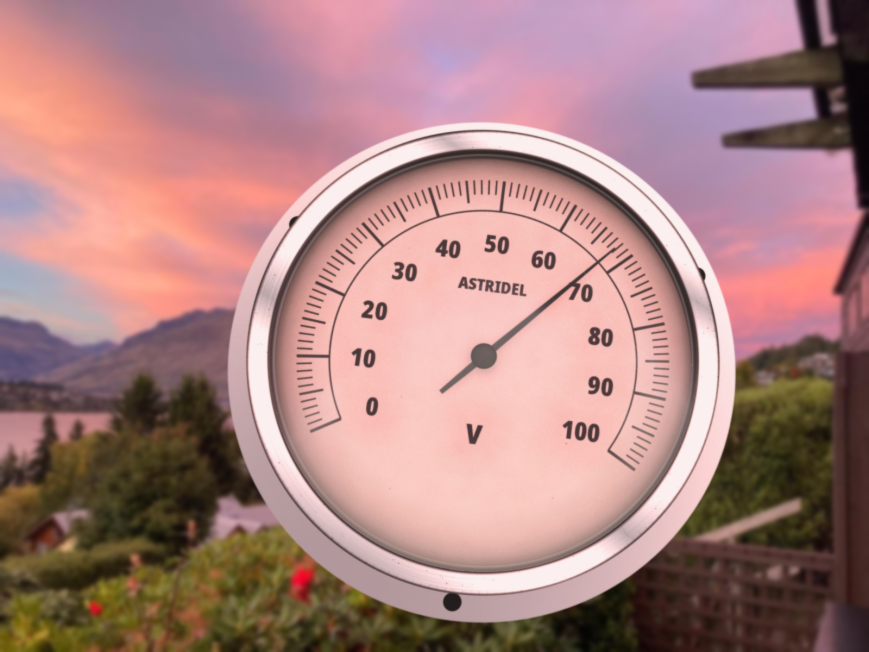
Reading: value=68 unit=V
